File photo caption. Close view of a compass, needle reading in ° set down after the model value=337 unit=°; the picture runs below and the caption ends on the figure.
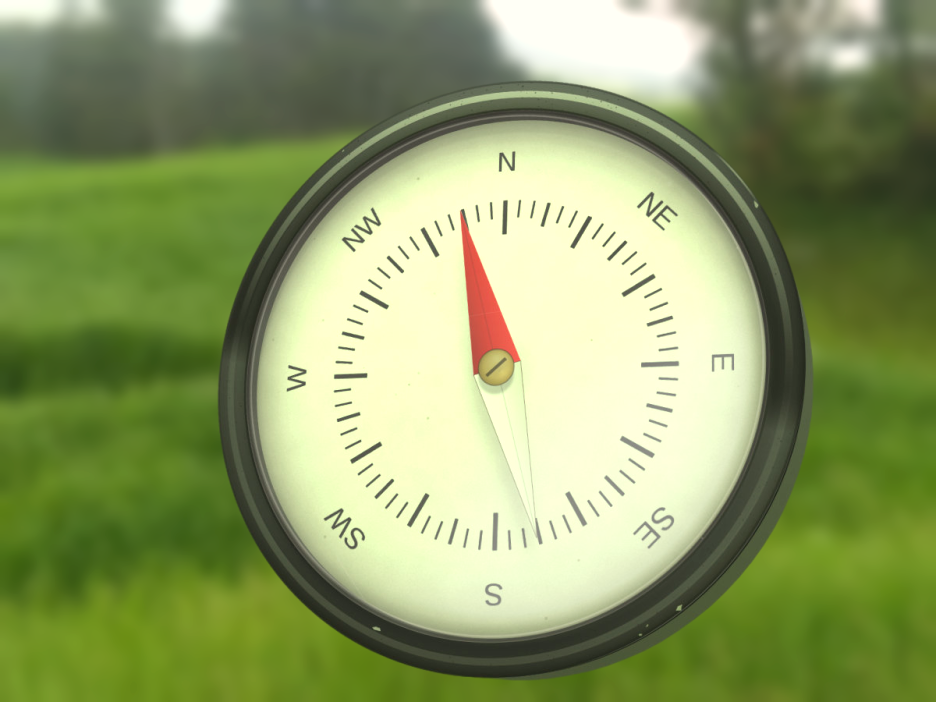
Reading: value=345 unit=°
